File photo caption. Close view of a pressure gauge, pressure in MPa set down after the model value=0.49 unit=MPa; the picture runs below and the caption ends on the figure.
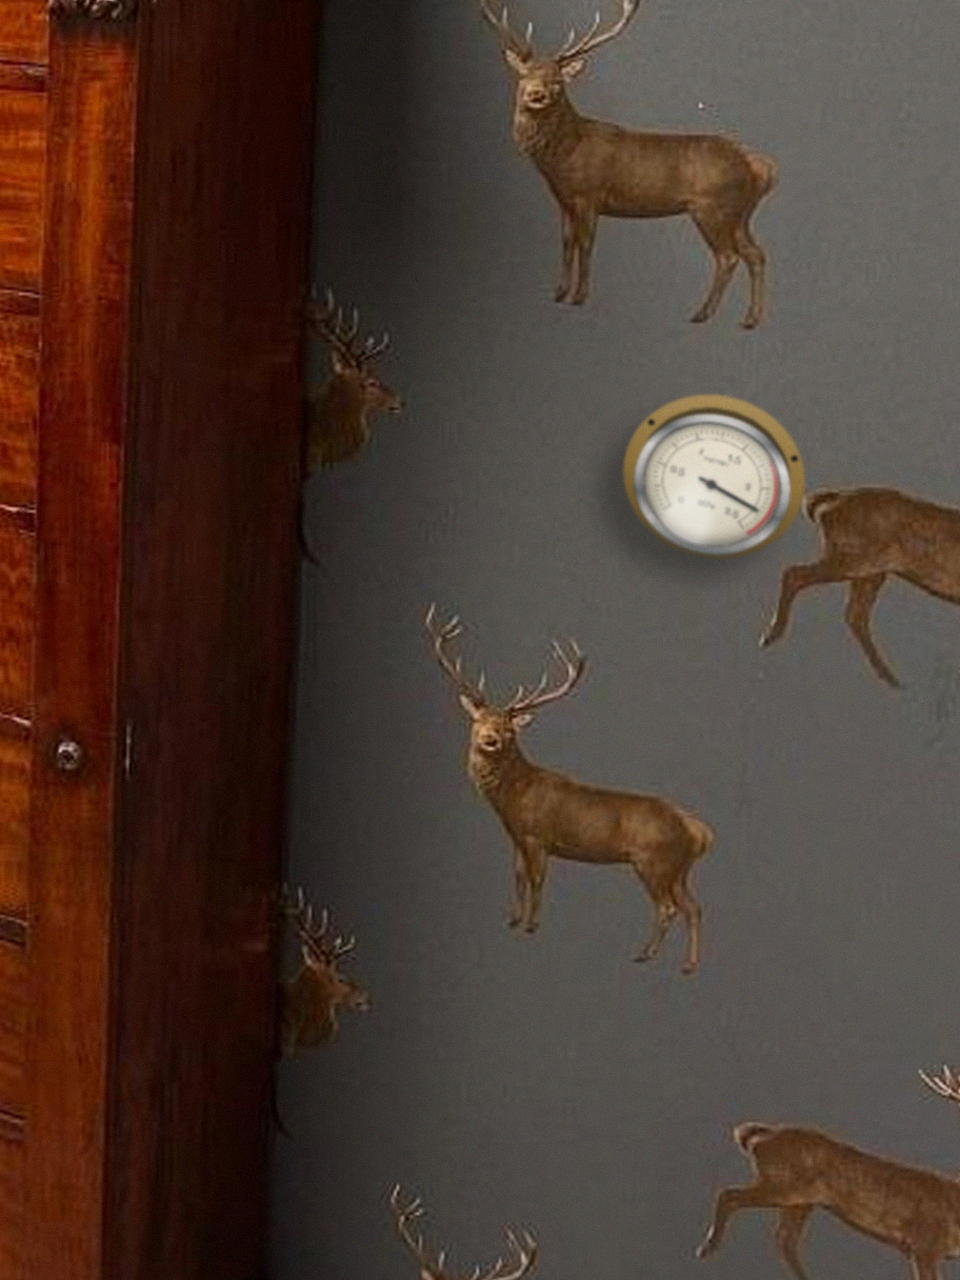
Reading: value=2.25 unit=MPa
